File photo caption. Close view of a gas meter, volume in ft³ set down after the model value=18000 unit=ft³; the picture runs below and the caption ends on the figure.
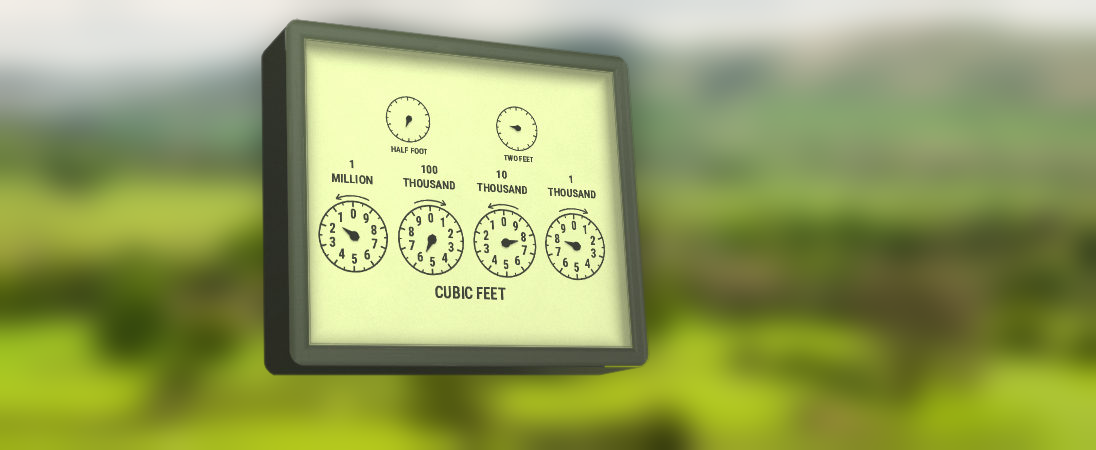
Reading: value=157800 unit=ft³
